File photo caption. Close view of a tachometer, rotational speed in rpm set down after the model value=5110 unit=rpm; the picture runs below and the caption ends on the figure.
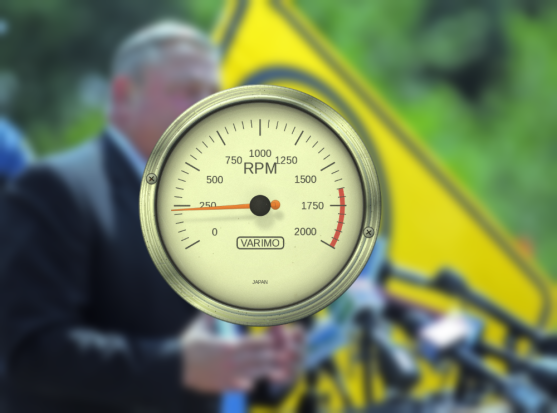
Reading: value=225 unit=rpm
